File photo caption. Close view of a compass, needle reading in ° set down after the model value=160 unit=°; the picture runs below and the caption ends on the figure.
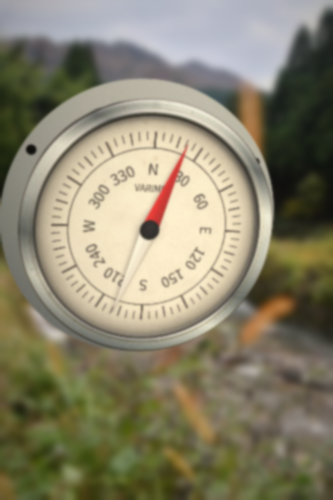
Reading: value=20 unit=°
